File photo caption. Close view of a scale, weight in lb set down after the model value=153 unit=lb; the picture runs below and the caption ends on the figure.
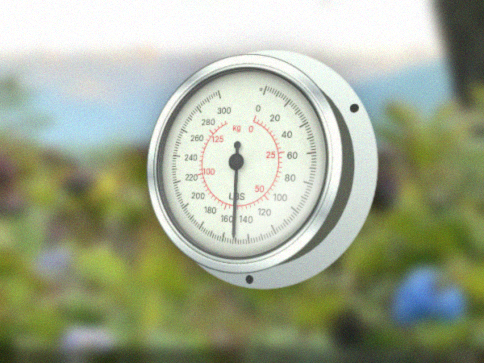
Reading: value=150 unit=lb
